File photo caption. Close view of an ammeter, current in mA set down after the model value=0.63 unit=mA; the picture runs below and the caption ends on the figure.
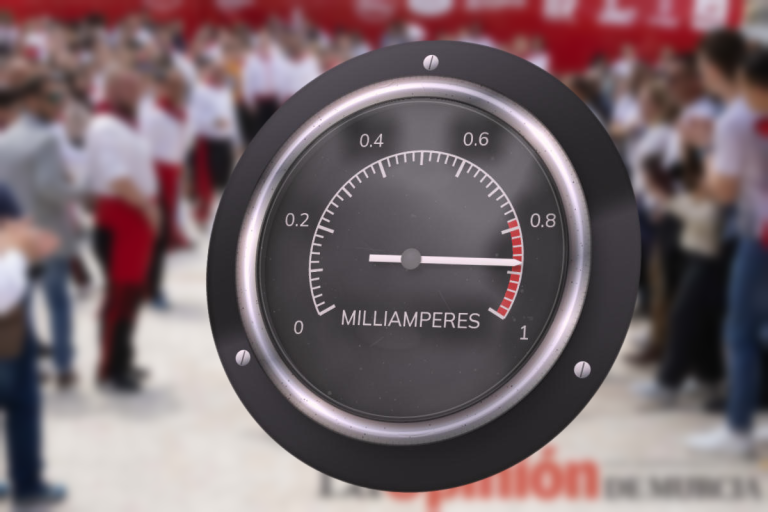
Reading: value=0.88 unit=mA
